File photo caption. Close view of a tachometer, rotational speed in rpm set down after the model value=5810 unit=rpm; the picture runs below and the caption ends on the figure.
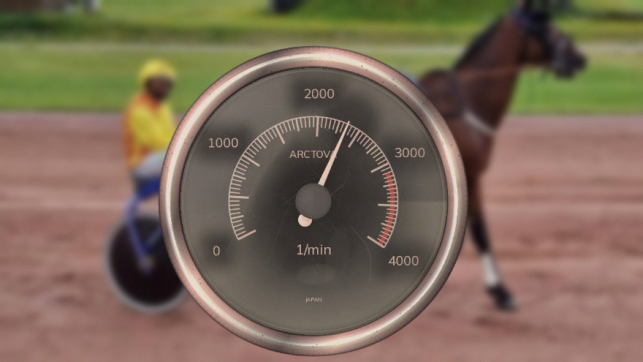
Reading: value=2350 unit=rpm
